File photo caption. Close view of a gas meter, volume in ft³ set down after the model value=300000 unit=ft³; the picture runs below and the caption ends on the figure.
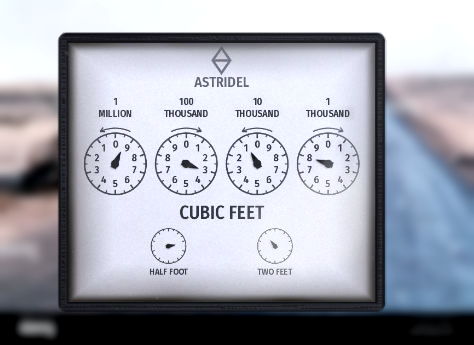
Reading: value=930800 unit=ft³
